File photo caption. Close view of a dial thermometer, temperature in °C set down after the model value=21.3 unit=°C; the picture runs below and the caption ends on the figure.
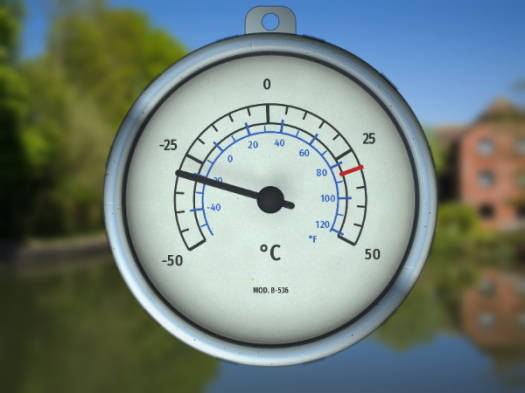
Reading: value=-30 unit=°C
